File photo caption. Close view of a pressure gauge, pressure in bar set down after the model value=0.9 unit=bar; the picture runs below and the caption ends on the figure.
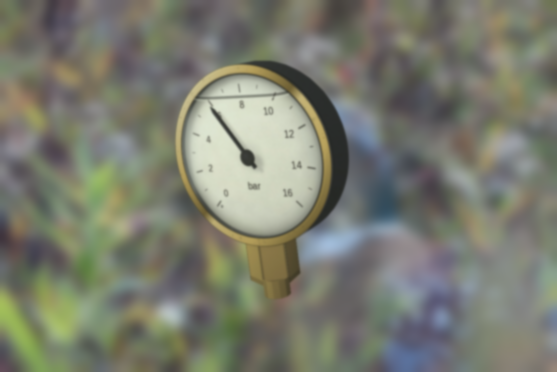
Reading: value=6 unit=bar
